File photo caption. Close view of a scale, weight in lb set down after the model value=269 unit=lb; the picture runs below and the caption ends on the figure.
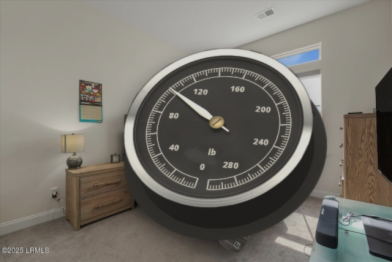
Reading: value=100 unit=lb
